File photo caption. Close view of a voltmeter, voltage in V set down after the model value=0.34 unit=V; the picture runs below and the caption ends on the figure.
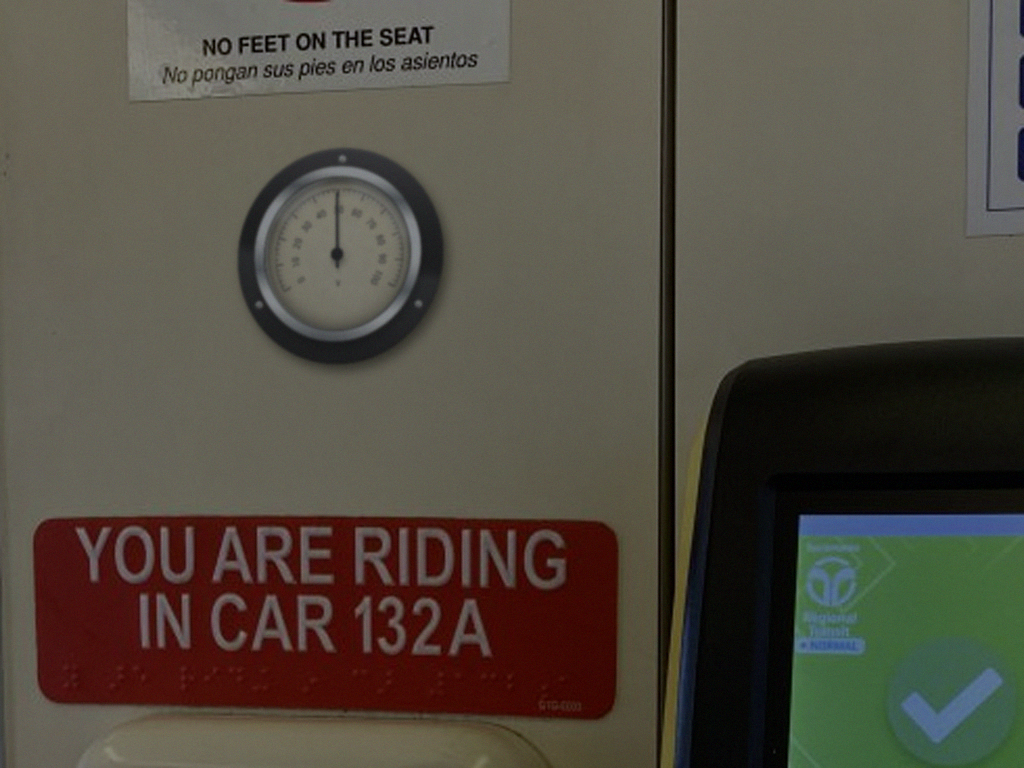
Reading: value=50 unit=V
